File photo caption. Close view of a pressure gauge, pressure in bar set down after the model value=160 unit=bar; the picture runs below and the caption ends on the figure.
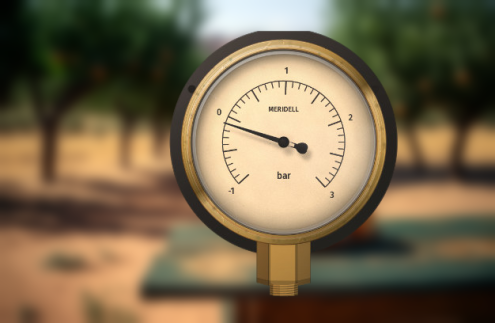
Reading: value=-0.1 unit=bar
